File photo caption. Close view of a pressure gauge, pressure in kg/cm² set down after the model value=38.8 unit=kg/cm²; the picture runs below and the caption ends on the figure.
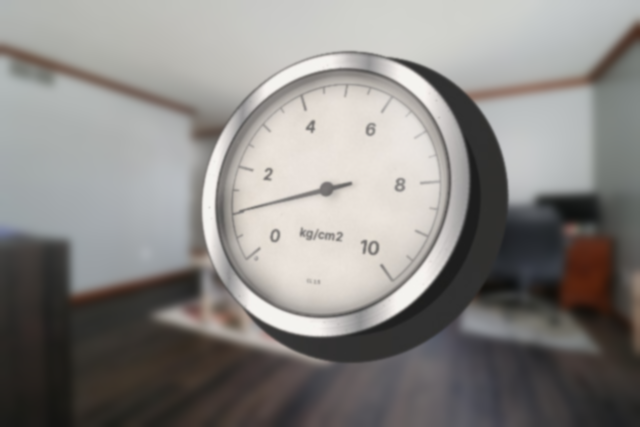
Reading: value=1 unit=kg/cm²
